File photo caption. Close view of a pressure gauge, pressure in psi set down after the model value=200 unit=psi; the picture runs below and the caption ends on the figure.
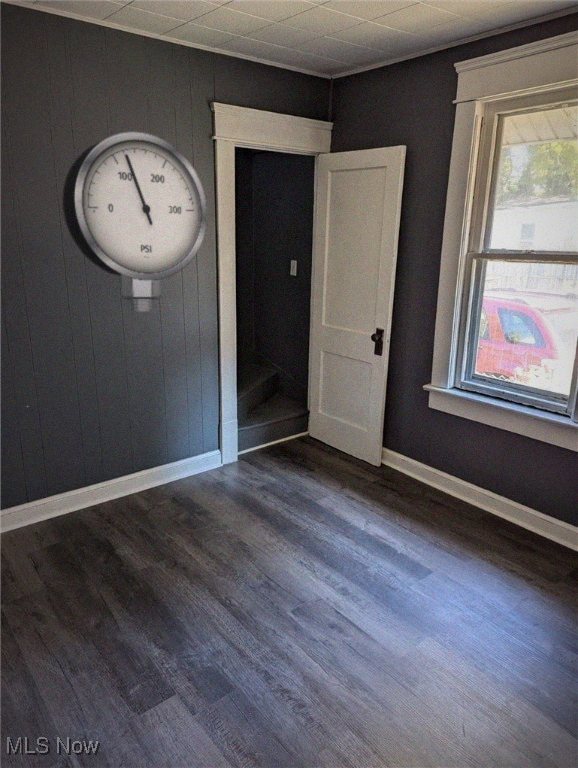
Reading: value=120 unit=psi
